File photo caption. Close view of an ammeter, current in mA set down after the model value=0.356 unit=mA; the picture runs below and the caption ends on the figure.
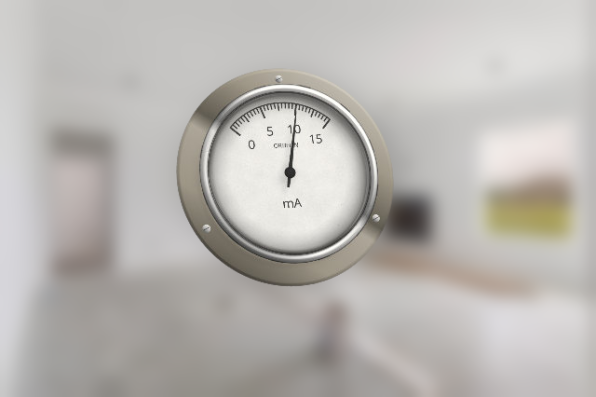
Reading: value=10 unit=mA
